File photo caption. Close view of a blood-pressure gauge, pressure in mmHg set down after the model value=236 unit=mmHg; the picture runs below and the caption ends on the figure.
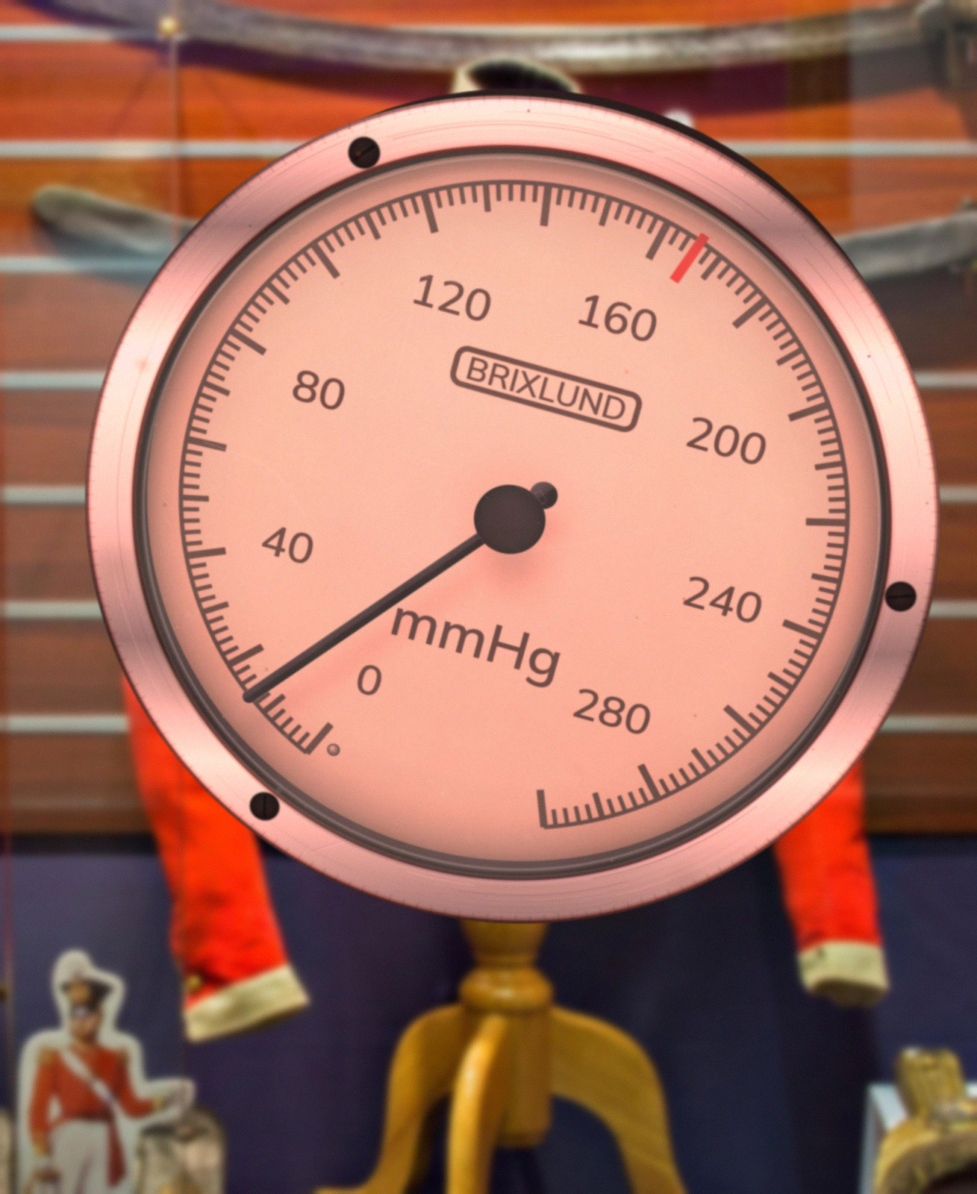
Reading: value=14 unit=mmHg
